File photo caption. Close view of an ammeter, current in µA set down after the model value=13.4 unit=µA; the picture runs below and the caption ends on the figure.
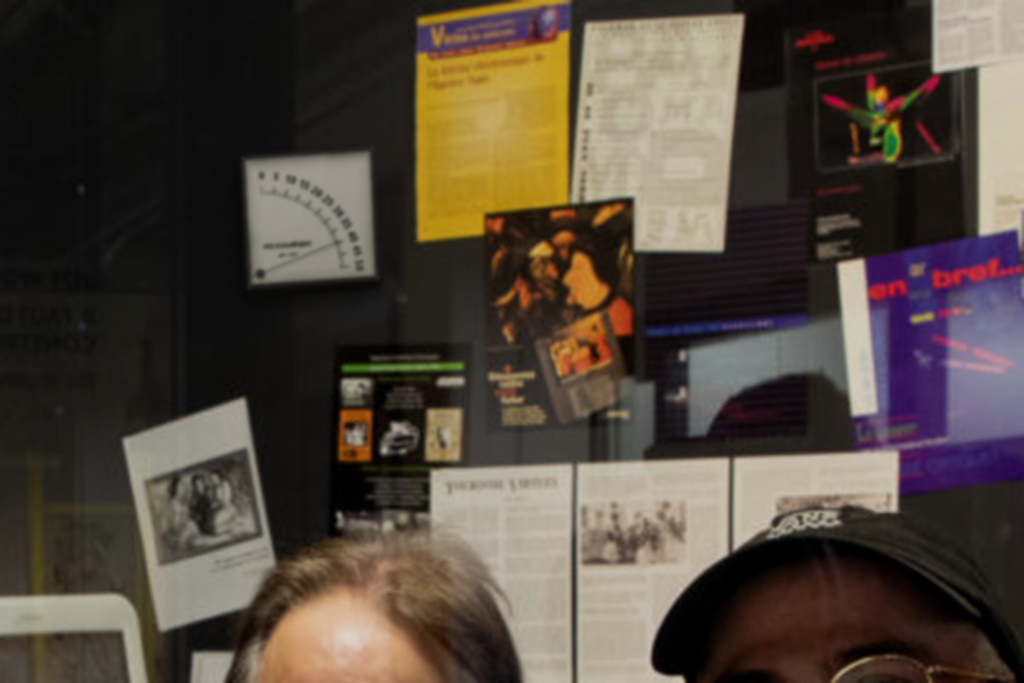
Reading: value=40 unit=µA
